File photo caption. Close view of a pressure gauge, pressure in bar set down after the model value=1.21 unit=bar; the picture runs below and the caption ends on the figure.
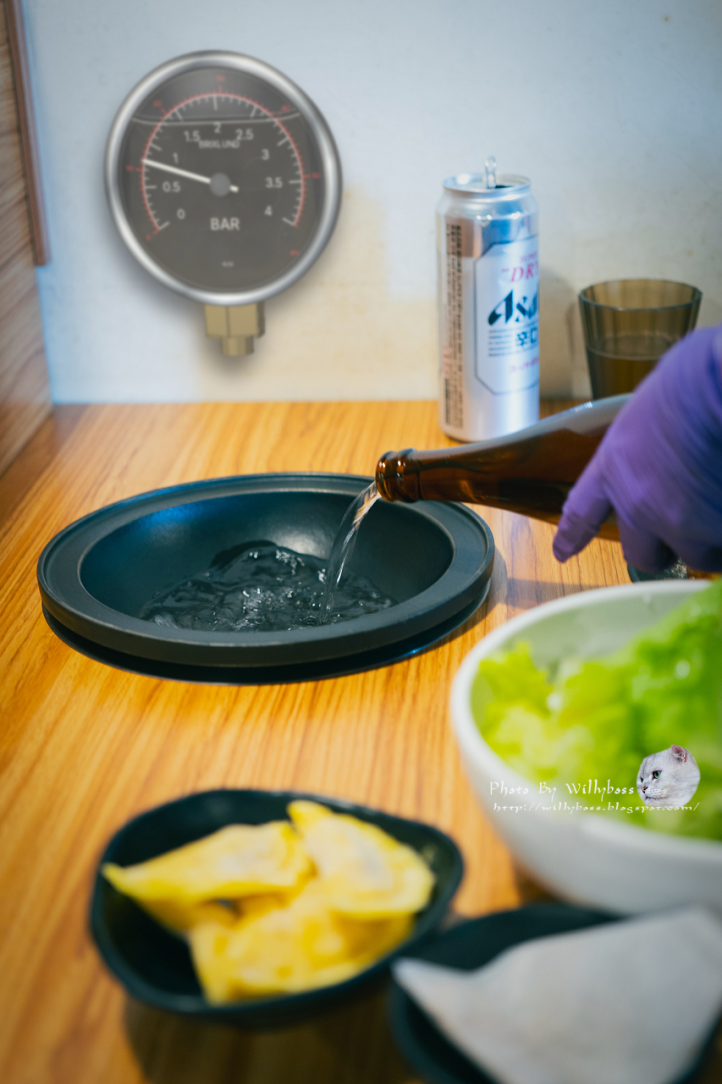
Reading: value=0.8 unit=bar
